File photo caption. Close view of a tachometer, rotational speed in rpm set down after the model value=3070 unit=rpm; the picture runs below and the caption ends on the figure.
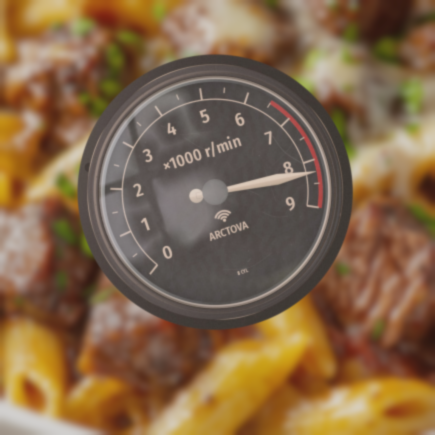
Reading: value=8250 unit=rpm
